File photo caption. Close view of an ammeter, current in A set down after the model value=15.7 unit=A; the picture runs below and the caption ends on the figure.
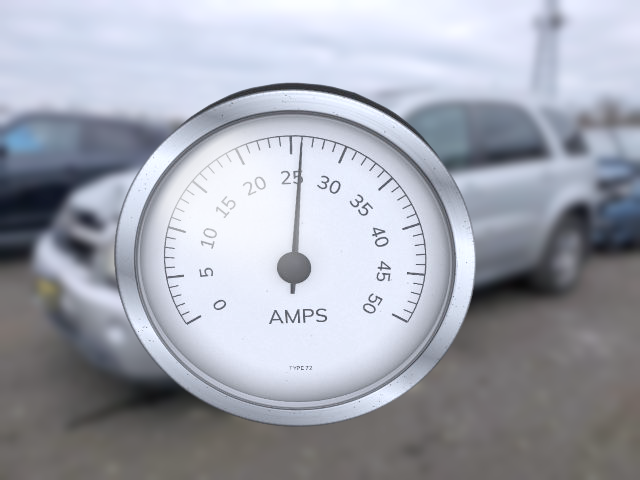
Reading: value=26 unit=A
